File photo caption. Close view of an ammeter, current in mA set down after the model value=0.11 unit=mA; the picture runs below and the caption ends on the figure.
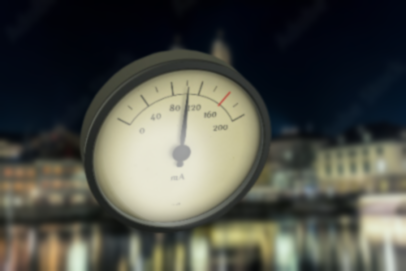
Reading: value=100 unit=mA
